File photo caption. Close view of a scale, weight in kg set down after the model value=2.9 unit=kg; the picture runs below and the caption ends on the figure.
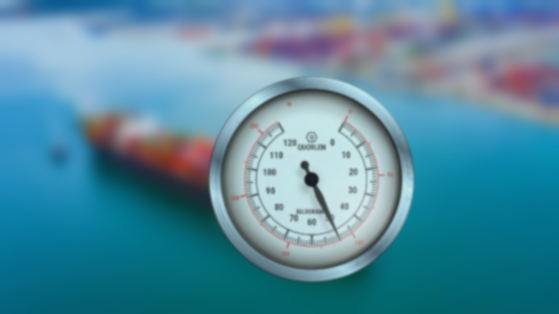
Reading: value=50 unit=kg
